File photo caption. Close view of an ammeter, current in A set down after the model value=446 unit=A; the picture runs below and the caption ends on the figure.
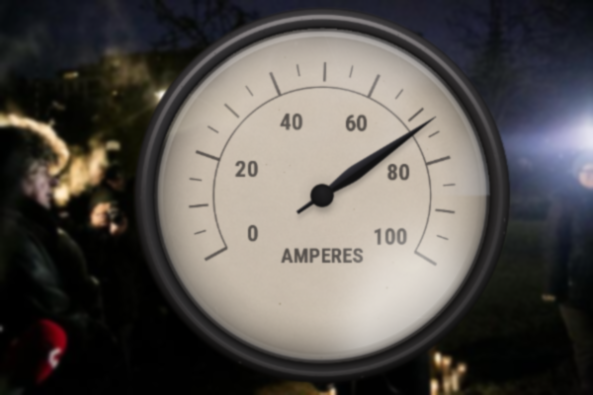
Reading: value=72.5 unit=A
